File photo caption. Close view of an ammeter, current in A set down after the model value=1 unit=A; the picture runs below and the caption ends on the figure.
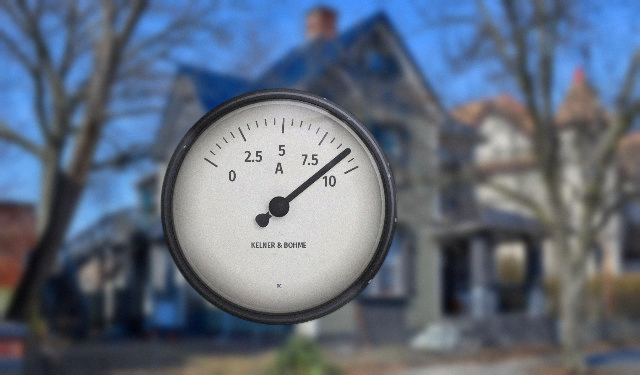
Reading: value=9 unit=A
